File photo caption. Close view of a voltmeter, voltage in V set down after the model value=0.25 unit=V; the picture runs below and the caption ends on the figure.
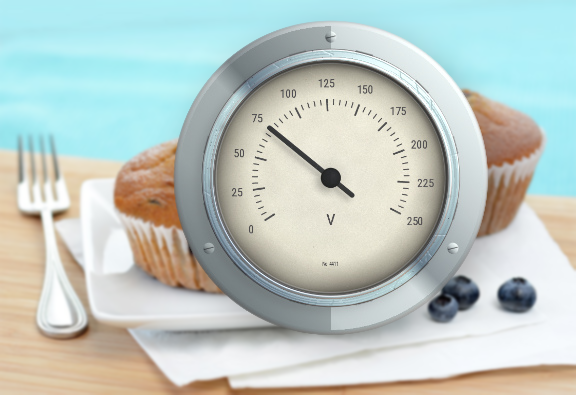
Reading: value=75 unit=V
